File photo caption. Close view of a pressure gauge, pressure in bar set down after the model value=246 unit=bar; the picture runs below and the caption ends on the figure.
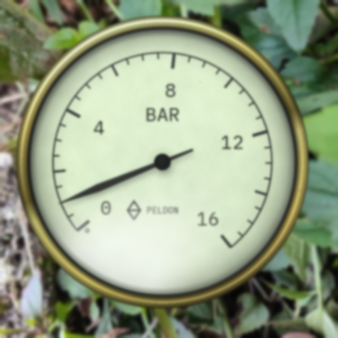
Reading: value=1 unit=bar
